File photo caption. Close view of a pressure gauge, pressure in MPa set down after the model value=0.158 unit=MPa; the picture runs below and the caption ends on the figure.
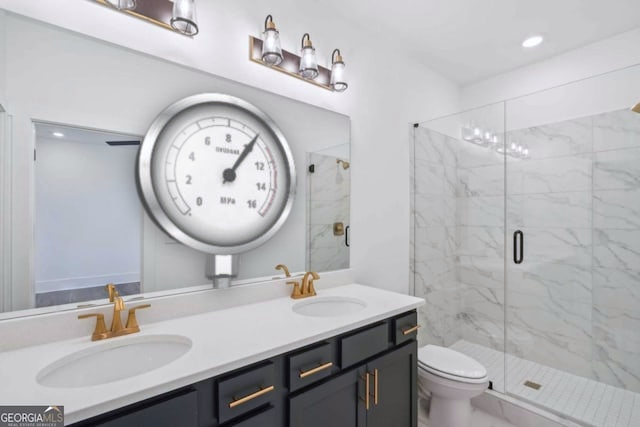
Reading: value=10 unit=MPa
